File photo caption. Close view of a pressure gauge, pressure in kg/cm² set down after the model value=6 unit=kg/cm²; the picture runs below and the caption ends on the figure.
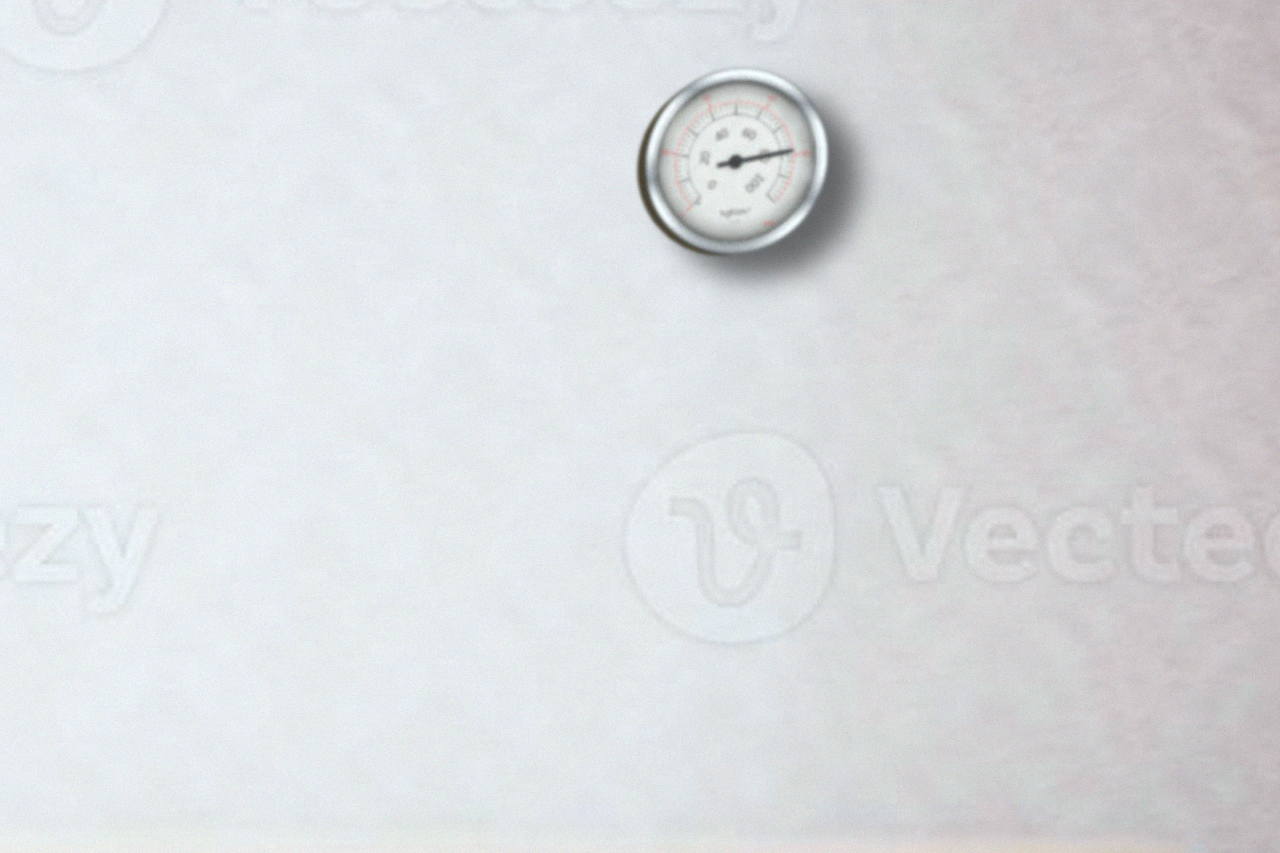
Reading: value=80 unit=kg/cm²
